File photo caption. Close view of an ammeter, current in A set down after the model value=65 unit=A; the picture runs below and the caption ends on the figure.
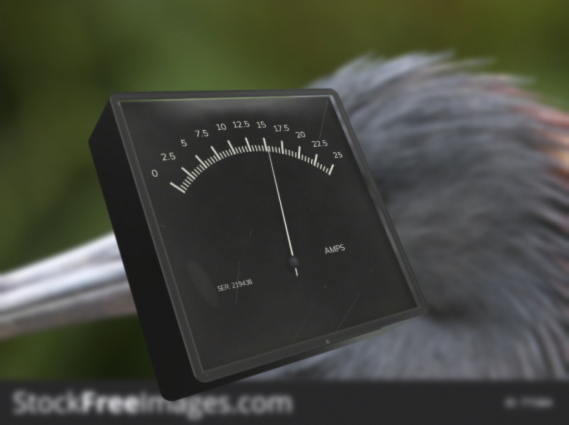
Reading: value=15 unit=A
